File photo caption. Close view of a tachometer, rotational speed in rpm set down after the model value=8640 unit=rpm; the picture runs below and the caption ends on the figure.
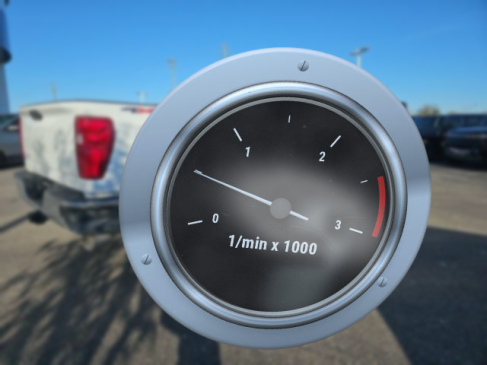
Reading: value=500 unit=rpm
